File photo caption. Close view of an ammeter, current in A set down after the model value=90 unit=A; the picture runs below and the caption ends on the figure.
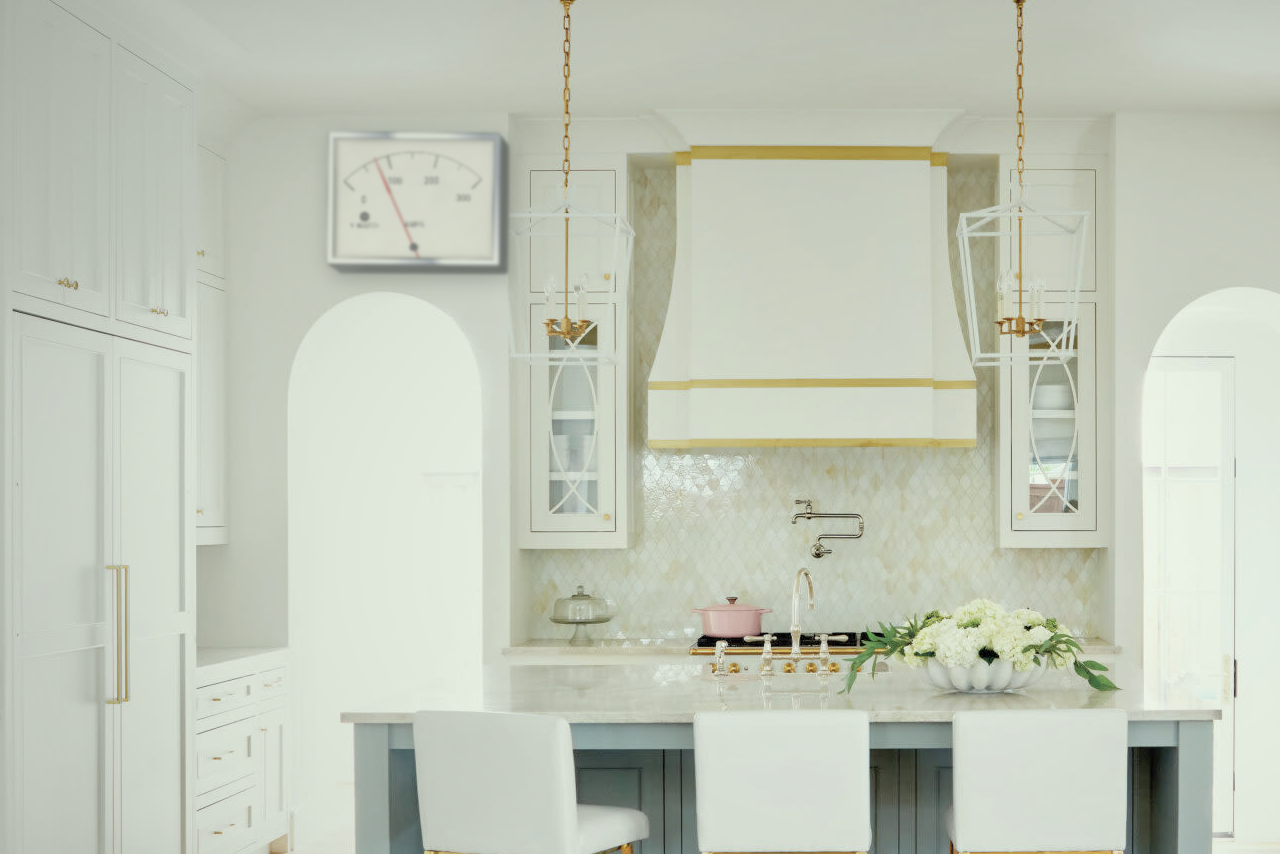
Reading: value=75 unit=A
